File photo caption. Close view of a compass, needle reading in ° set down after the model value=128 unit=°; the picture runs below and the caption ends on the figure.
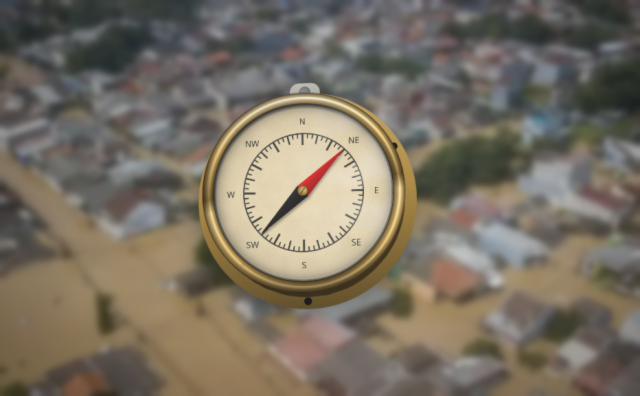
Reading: value=45 unit=°
